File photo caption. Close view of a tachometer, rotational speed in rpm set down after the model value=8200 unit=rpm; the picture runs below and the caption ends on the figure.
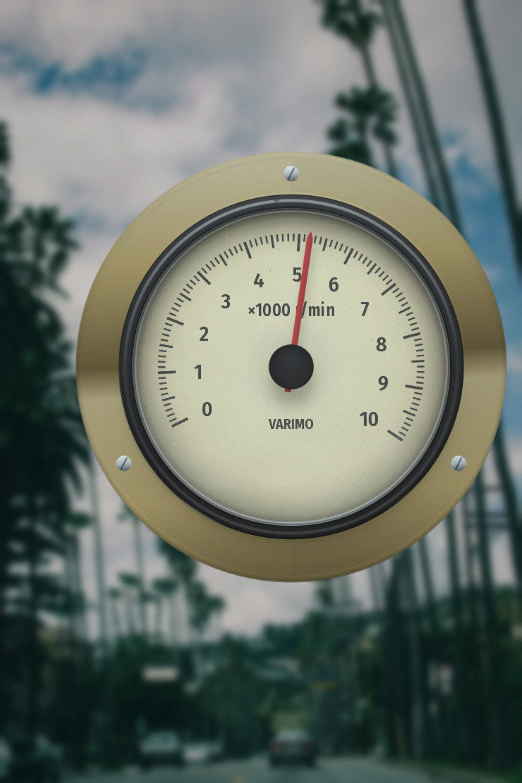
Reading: value=5200 unit=rpm
